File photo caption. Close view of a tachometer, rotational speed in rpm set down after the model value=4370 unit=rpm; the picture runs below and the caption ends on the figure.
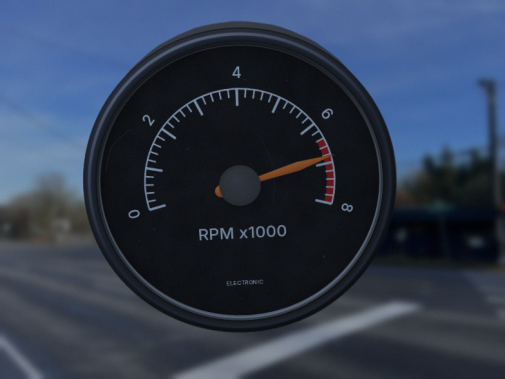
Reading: value=6800 unit=rpm
